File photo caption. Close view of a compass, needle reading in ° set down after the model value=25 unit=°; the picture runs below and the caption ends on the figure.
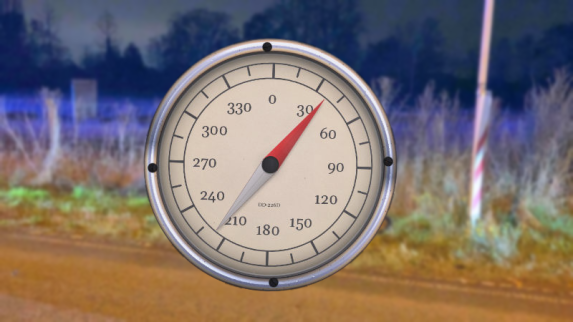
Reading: value=37.5 unit=°
